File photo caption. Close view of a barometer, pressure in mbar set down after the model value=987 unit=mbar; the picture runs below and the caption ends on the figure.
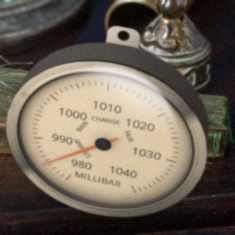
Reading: value=985 unit=mbar
